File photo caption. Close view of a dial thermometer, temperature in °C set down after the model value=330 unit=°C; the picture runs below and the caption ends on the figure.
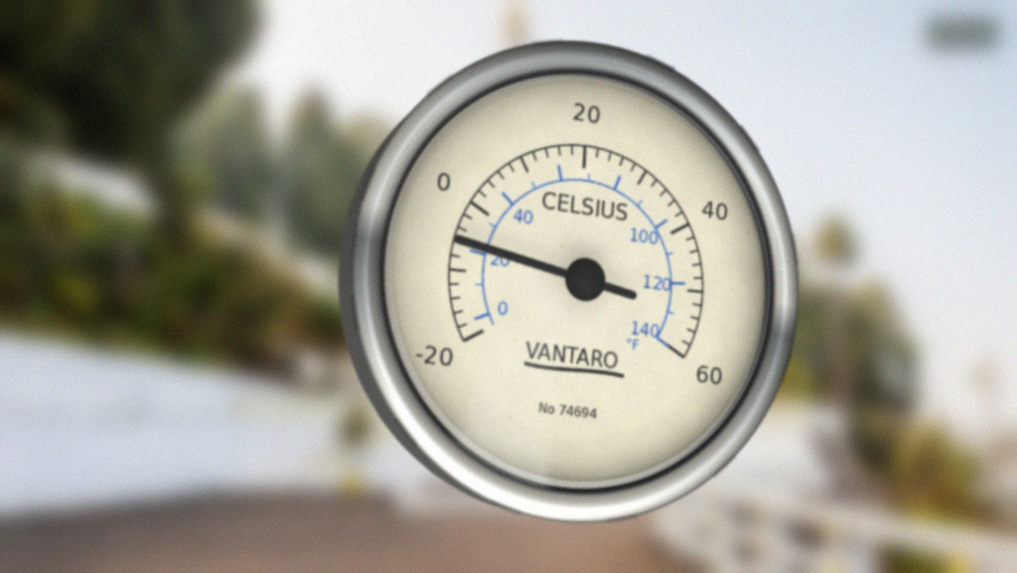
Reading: value=-6 unit=°C
